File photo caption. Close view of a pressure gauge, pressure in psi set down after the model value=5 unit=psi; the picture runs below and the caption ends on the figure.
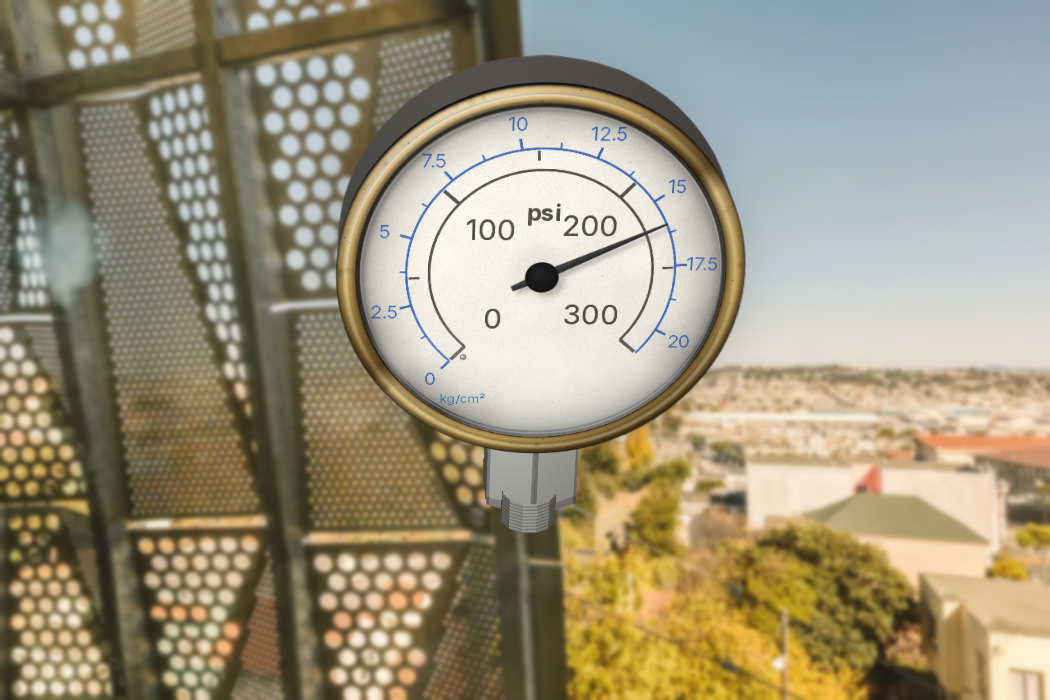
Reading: value=225 unit=psi
